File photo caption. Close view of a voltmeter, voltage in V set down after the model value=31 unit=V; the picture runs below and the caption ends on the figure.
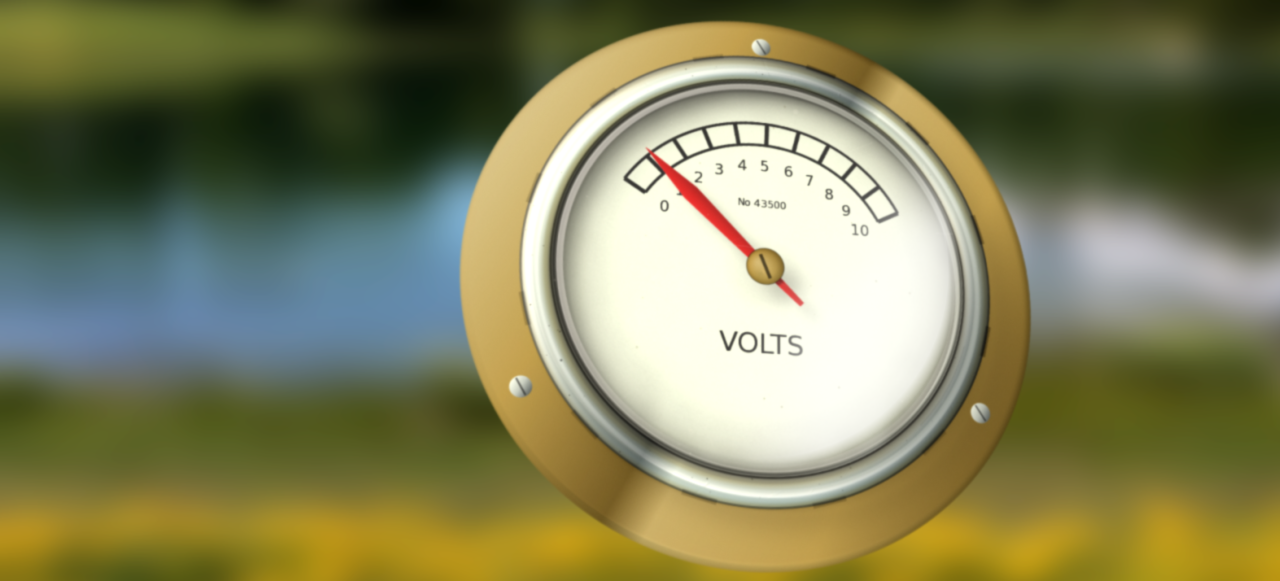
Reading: value=1 unit=V
